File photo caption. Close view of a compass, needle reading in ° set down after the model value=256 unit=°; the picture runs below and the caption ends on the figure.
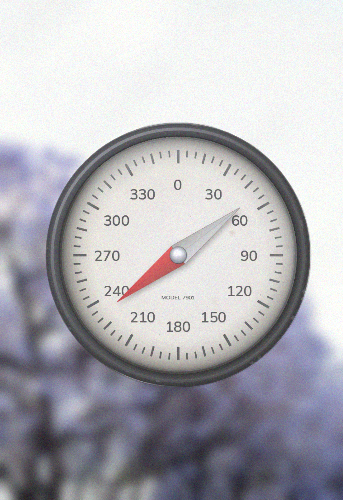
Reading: value=232.5 unit=°
